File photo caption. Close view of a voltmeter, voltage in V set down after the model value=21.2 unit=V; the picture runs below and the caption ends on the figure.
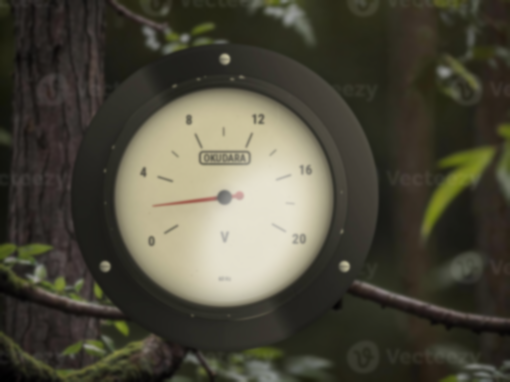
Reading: value=2 unit=V
